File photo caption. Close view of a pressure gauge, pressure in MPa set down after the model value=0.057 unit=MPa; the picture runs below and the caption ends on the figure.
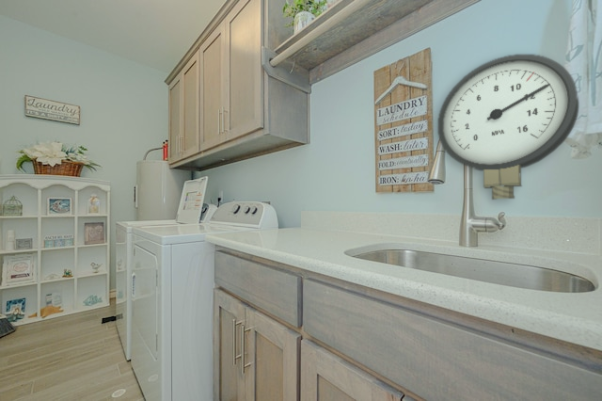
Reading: value=12 unit=MPa
